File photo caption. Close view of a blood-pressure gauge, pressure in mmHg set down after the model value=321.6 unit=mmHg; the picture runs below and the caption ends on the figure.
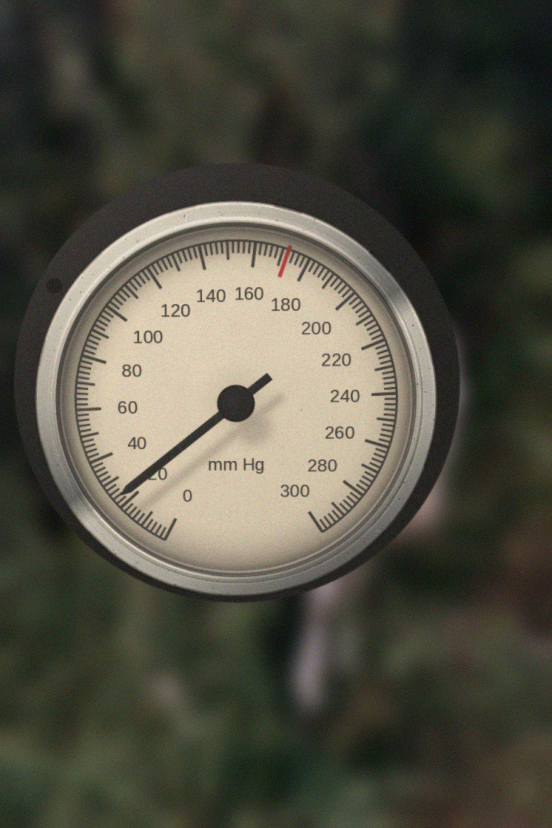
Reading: value=24 unit=mmHg
